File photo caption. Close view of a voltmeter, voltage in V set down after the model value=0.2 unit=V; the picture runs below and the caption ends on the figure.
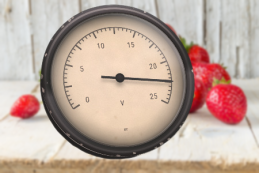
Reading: value=22.5 unit=V
